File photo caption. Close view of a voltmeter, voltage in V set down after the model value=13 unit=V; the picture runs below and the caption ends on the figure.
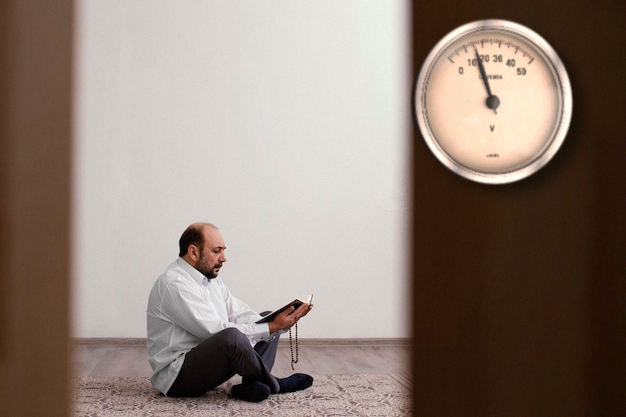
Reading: value=15 unit=V
